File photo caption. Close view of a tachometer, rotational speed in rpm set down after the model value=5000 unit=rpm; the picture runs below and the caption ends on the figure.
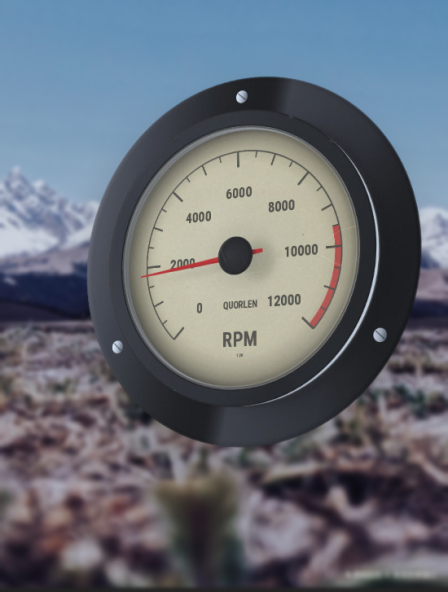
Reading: value=1750 unit=rpm
